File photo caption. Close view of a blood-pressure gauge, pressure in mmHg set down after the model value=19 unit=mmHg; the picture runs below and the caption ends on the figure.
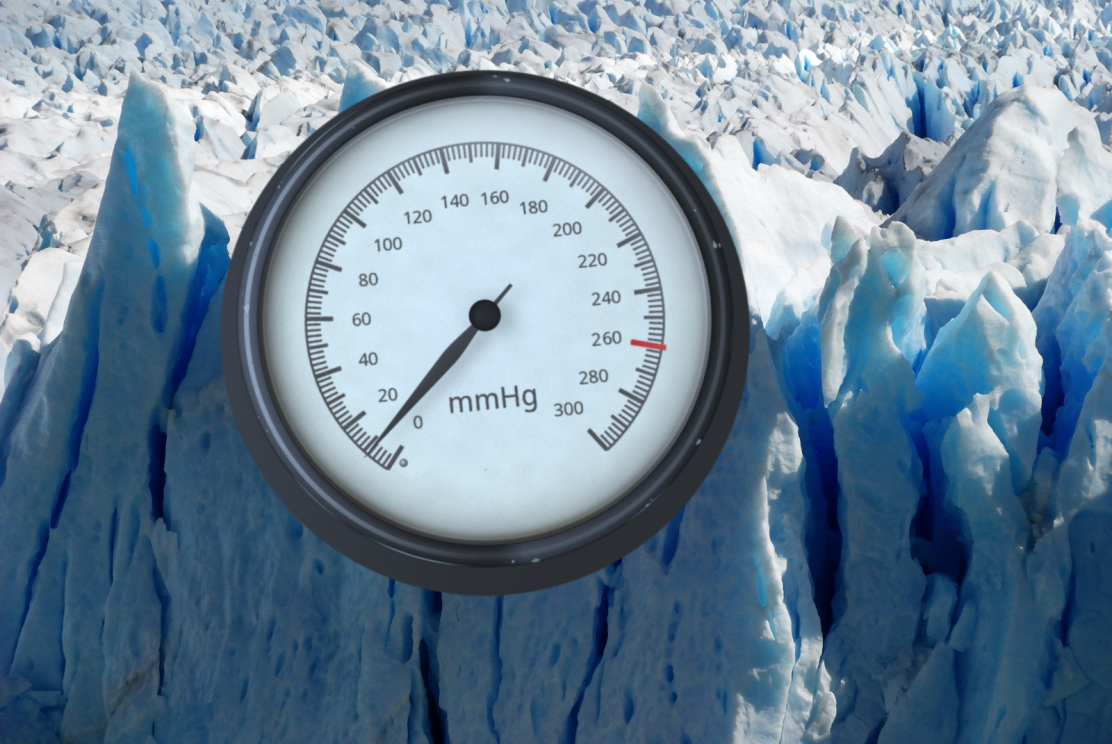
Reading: value=8 unit=mmHg
